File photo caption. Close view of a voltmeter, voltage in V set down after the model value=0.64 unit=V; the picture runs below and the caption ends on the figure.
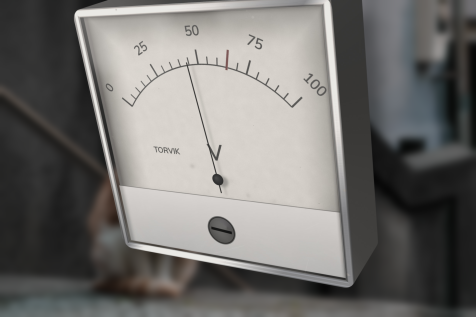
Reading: value=45 unit=V
